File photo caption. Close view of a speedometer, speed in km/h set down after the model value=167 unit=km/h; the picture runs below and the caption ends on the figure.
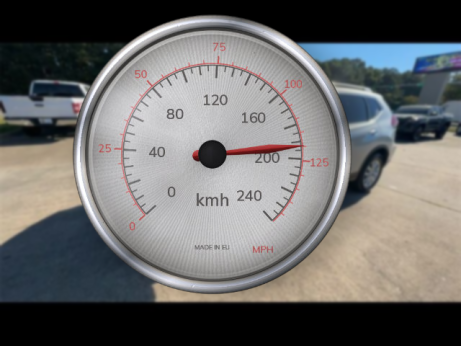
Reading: value=192.5 unit=km/h
